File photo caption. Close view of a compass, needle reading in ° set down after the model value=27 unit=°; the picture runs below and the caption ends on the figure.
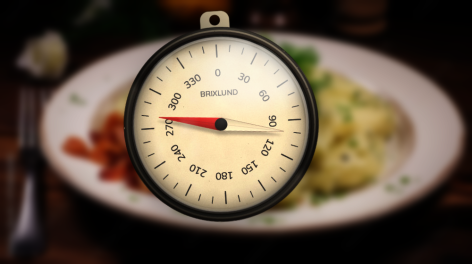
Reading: value=280 unit=°
